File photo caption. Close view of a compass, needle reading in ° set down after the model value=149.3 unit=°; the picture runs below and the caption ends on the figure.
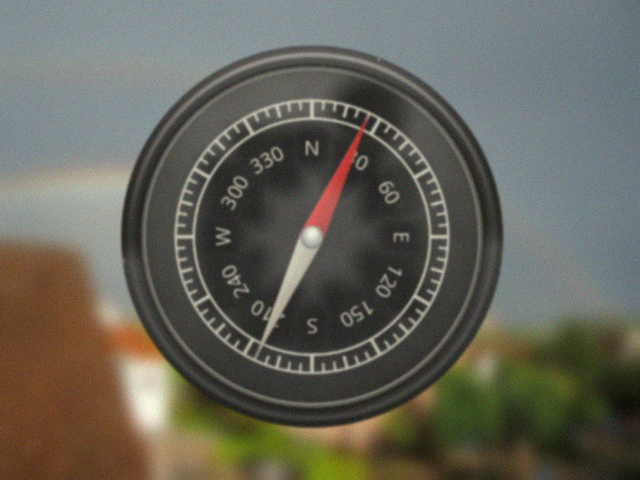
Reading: value=25 unit=°
